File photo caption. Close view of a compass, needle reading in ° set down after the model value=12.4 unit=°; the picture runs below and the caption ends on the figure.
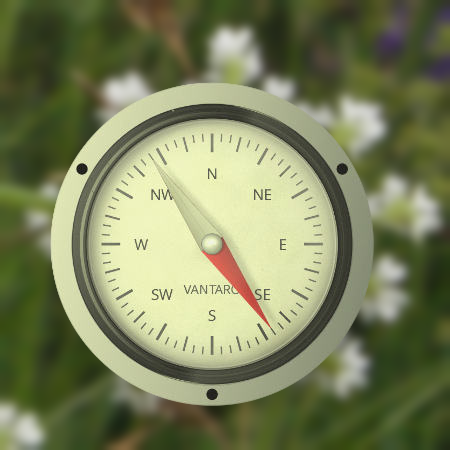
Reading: value=145 unit=°
